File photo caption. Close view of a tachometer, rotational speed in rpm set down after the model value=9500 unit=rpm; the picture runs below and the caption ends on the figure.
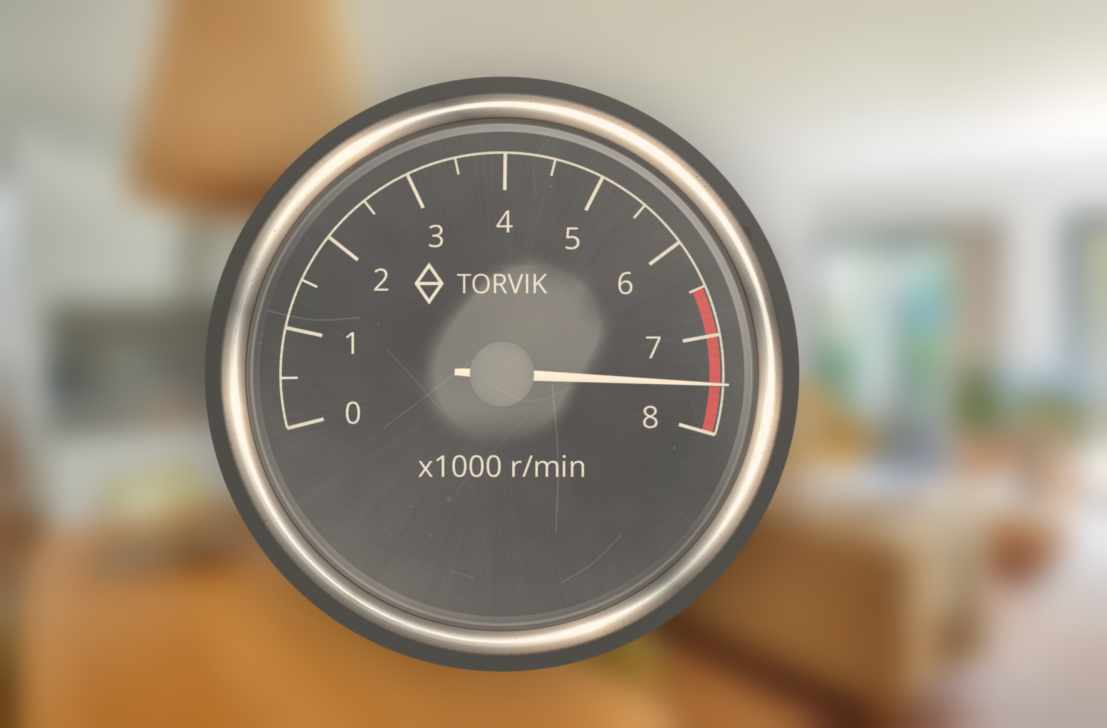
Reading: value=7500 unit=rpm
